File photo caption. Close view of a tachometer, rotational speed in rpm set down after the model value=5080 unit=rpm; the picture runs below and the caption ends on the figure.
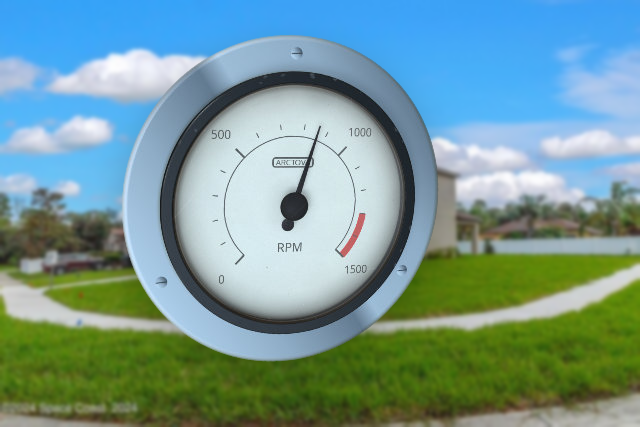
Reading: value=850 unit=rpm
